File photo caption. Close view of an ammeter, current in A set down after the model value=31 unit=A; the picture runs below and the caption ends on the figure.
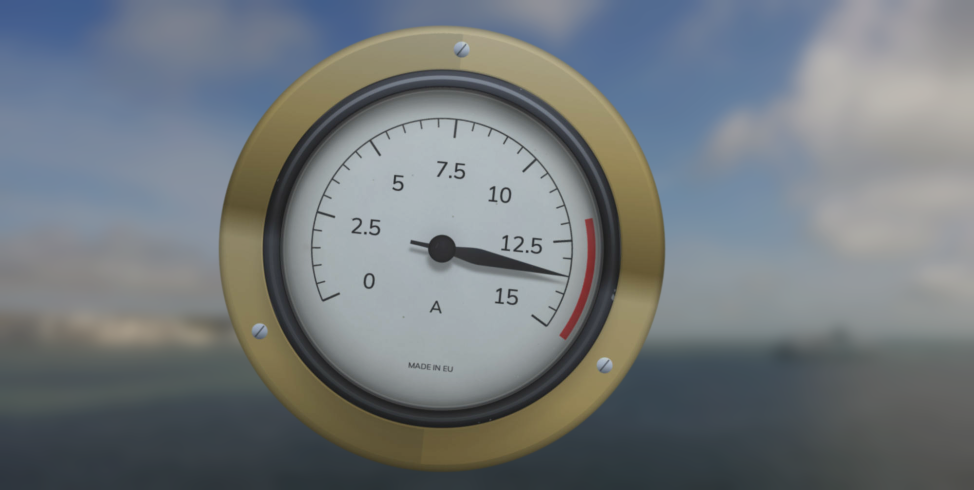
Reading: value=13.5 unit=A
